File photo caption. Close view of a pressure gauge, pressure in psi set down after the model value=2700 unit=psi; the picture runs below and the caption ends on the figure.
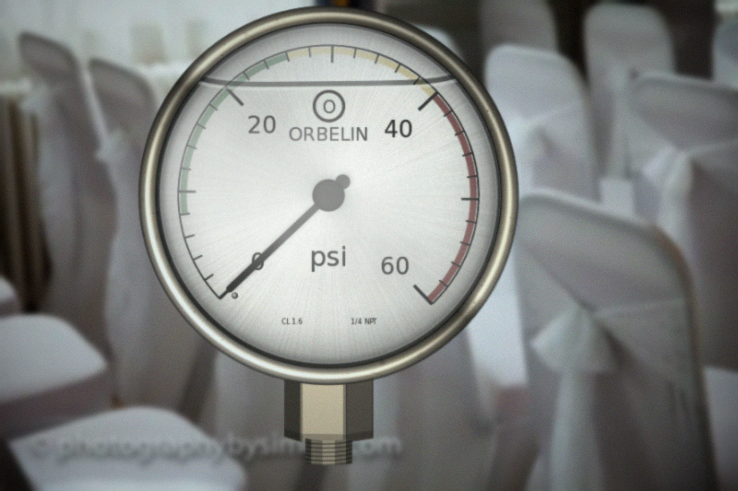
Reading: value=0 unit=psi
